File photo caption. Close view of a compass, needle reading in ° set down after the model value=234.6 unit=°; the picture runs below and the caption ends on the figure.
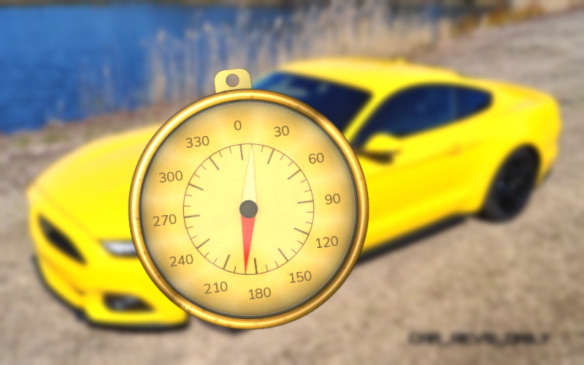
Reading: value=190 unit=°
